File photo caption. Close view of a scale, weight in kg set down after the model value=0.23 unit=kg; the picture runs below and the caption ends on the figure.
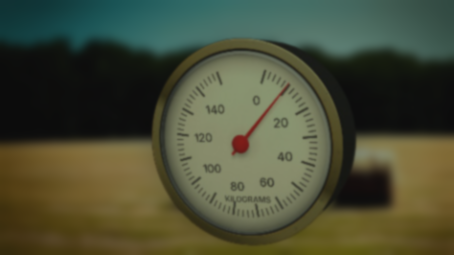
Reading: value=10 unit=kg
